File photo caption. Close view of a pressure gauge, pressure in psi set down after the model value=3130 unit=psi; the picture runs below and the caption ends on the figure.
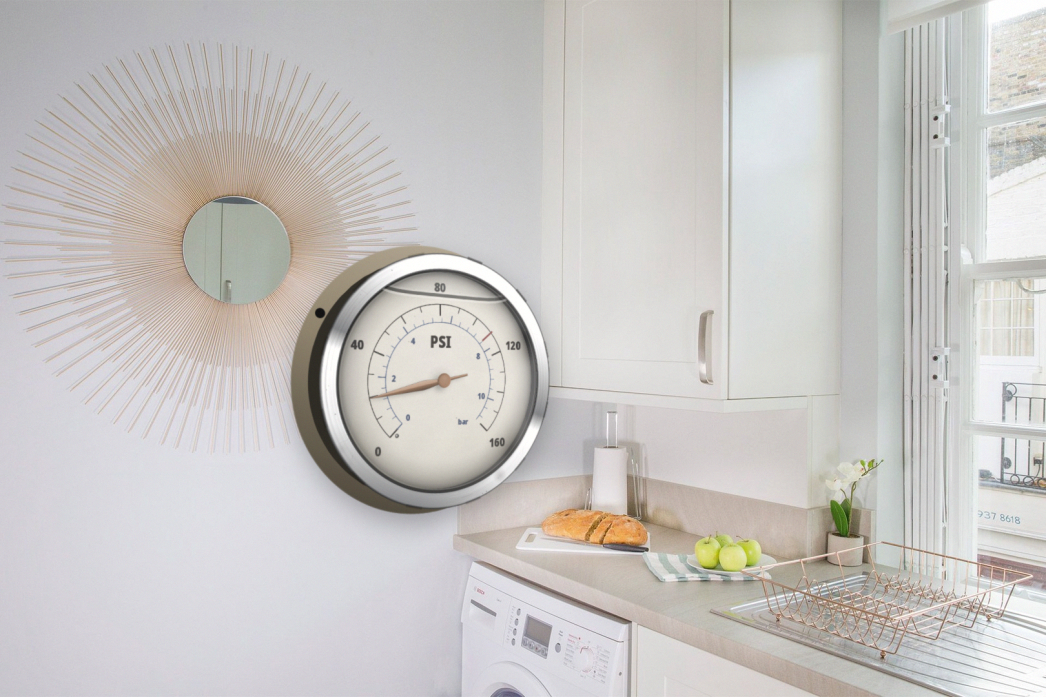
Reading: value=20 unit=psi
